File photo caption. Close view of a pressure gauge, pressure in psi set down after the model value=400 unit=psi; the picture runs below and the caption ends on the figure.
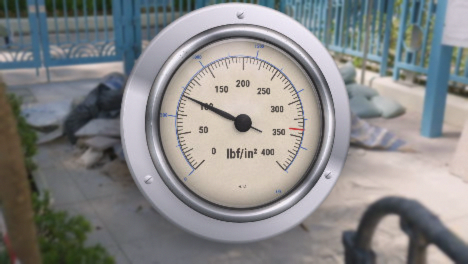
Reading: value=100 unit=psi
